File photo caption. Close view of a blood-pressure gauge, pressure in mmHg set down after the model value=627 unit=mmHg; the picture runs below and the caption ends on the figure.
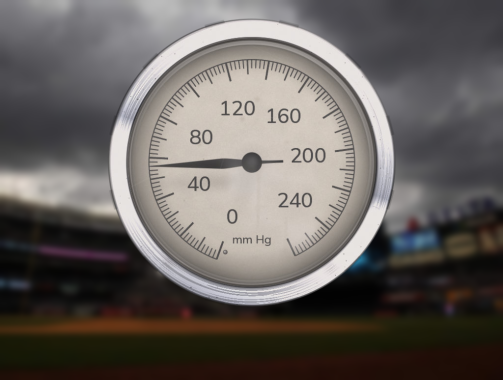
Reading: value=56 unit=mmHg
